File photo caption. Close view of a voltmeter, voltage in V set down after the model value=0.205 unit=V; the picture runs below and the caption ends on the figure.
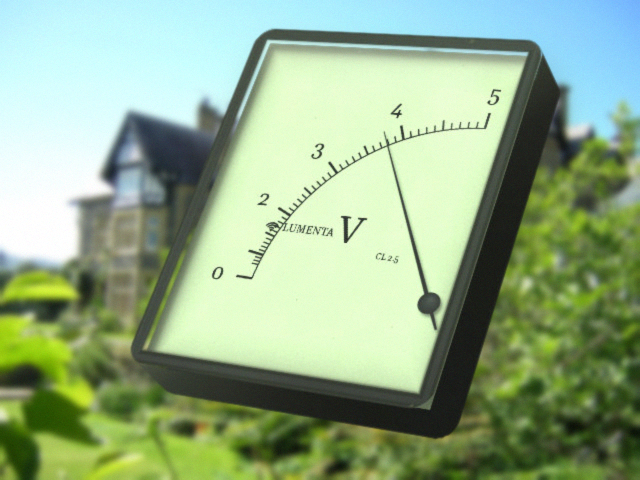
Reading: value=3.8 unit=V
